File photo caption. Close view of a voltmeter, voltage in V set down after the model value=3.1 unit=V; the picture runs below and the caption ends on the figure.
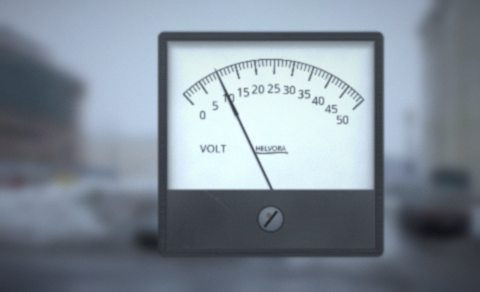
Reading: value=10 unit=V
